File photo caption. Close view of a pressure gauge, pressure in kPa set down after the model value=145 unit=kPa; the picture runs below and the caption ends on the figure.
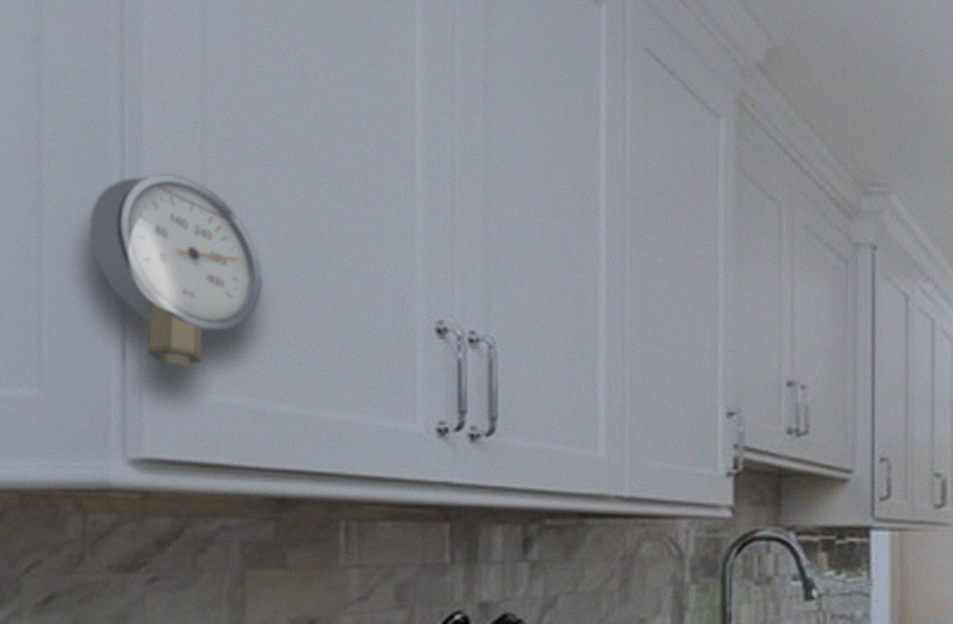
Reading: value=320 unit=kPa
